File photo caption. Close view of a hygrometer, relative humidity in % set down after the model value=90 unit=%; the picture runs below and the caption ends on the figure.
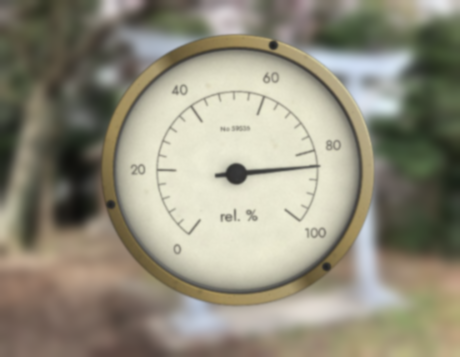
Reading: value=84 unit=%
